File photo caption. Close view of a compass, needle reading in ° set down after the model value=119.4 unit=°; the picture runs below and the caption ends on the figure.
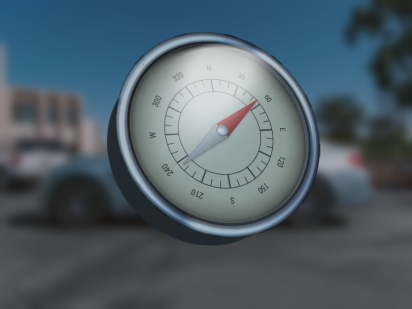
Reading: value=55 unit=°
